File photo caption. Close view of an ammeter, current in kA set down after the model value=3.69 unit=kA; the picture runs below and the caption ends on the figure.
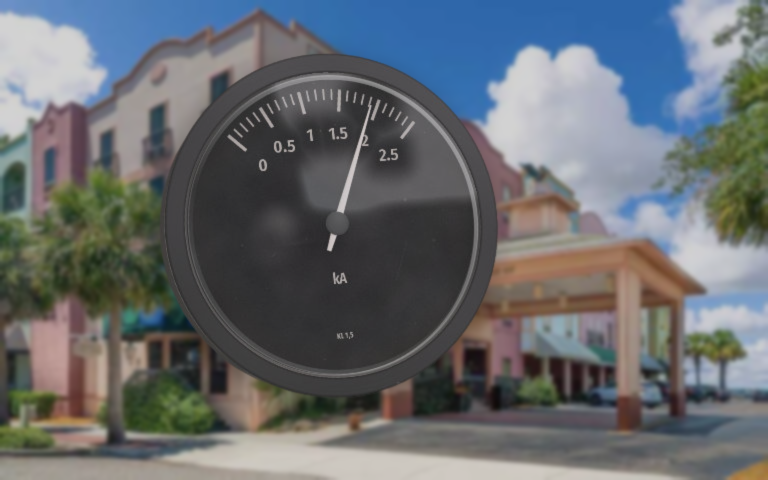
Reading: value=1.9 unit=kA
